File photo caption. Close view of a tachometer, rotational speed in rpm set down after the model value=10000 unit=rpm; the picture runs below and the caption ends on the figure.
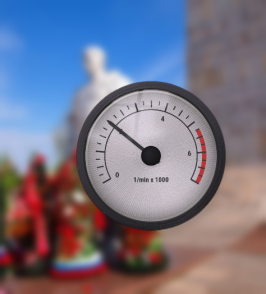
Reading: value=2000 unit=rpm
